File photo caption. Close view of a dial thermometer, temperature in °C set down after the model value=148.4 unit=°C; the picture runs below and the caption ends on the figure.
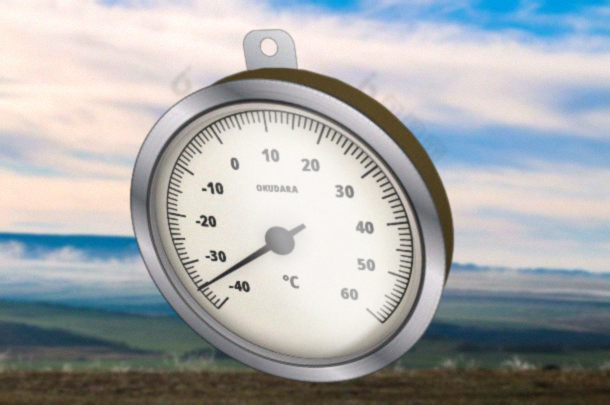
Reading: value=-35 unit=°C
